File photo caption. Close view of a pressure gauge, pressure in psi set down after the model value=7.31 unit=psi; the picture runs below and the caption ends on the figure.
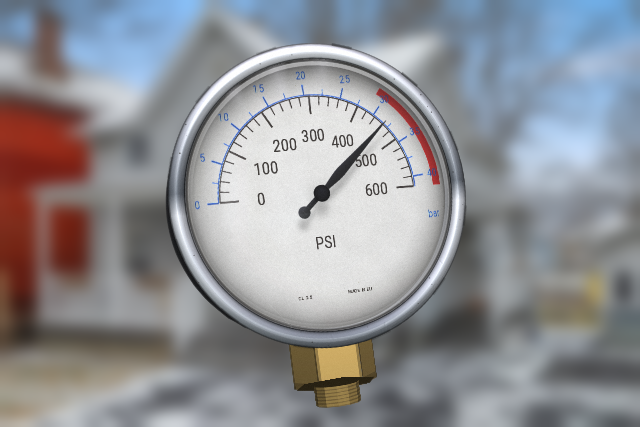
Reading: value=460 unit=psi
